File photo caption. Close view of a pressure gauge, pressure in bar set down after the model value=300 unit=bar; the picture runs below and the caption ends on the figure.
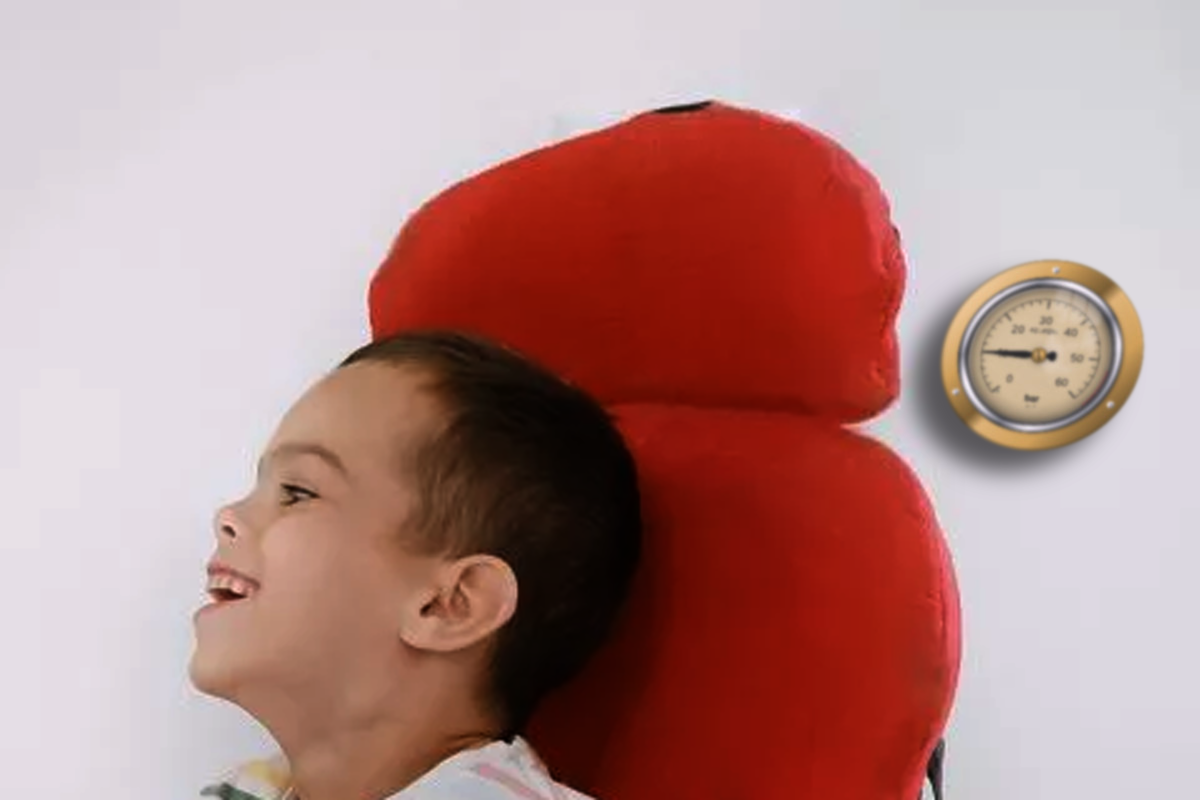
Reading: value=10 unit=bar
